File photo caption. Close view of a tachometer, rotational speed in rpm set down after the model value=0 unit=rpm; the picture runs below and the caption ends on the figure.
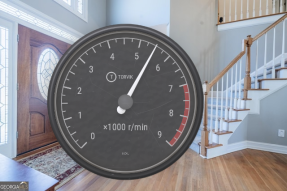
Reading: value=5500 unit=rpm
